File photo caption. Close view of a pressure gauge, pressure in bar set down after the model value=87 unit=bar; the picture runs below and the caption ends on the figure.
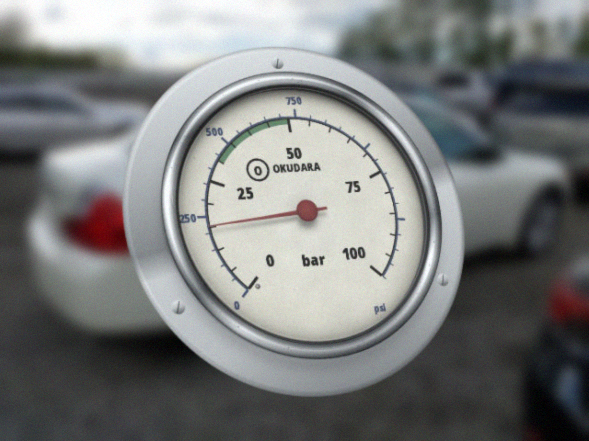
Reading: value=15 unit=bar
